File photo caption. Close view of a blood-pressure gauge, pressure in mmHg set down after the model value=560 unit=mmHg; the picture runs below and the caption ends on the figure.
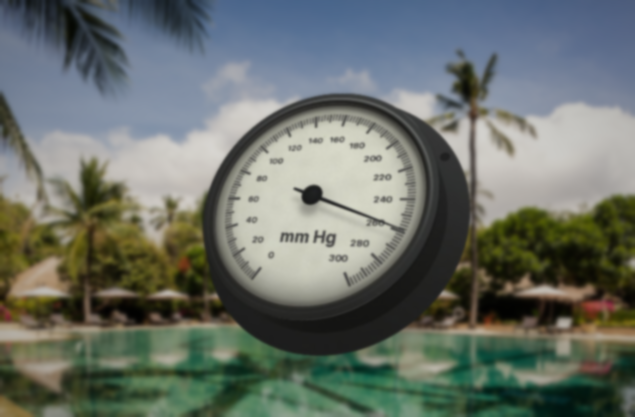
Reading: value=260 unit=mmHg
